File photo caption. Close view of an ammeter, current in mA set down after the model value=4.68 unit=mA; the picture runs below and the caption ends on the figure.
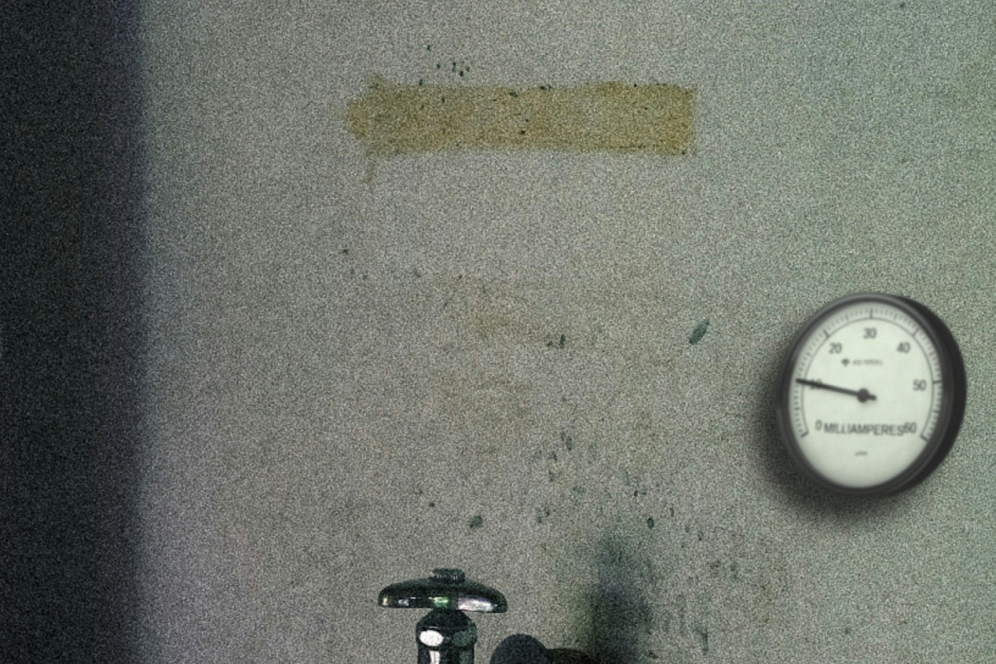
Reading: value=10 unit=mA
